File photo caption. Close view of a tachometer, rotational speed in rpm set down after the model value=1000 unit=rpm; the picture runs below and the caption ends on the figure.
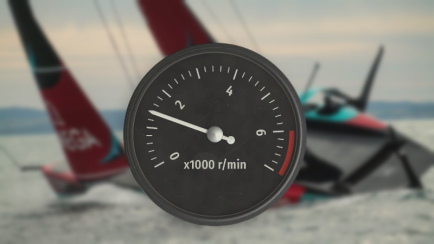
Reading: value=1400 unit=rpm
